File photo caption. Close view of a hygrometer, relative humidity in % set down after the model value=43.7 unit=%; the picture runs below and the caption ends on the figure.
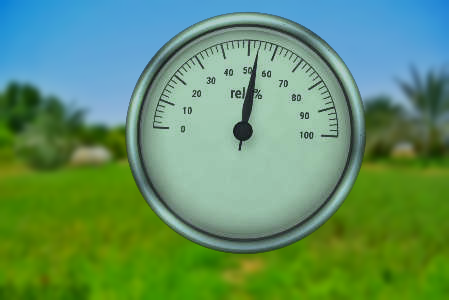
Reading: value=54 unit=%
